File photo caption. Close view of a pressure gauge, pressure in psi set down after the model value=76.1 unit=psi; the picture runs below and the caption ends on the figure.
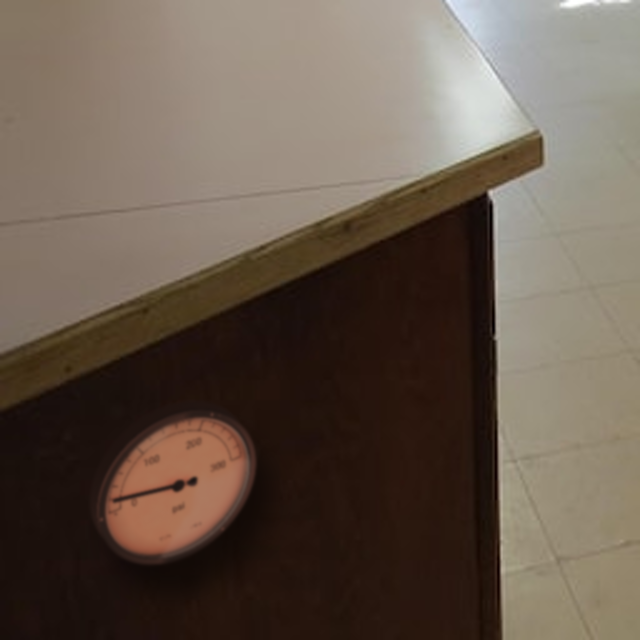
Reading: value=20 unit=psi
